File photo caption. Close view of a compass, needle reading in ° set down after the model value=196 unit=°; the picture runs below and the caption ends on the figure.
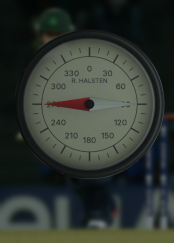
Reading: value=270 unit=°
